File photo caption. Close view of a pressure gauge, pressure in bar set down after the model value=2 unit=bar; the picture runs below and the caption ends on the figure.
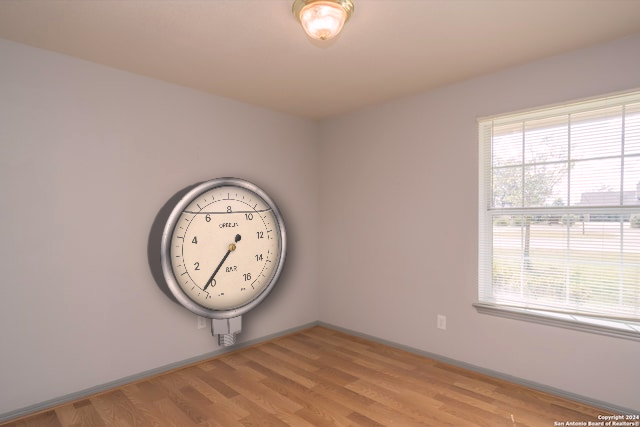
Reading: value=0.5 unit=bar
